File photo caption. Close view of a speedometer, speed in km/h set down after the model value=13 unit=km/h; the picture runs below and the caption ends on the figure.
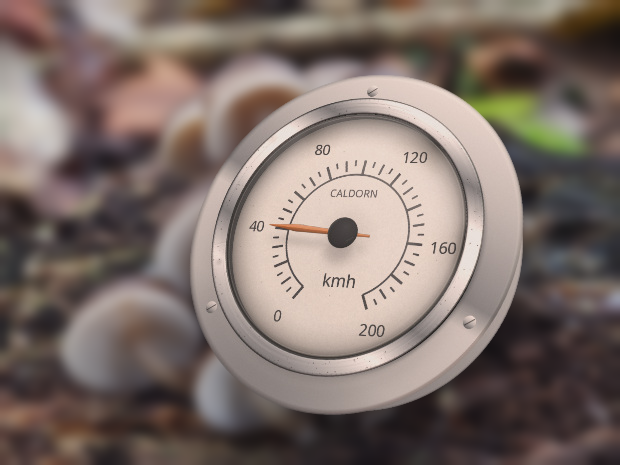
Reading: value=40 unit=km/h
